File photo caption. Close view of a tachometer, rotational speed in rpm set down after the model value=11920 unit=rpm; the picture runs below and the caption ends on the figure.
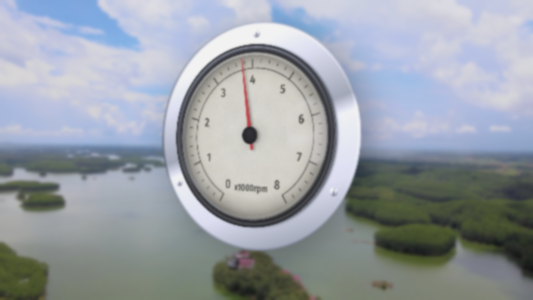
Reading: value=3800 unit=rpm
